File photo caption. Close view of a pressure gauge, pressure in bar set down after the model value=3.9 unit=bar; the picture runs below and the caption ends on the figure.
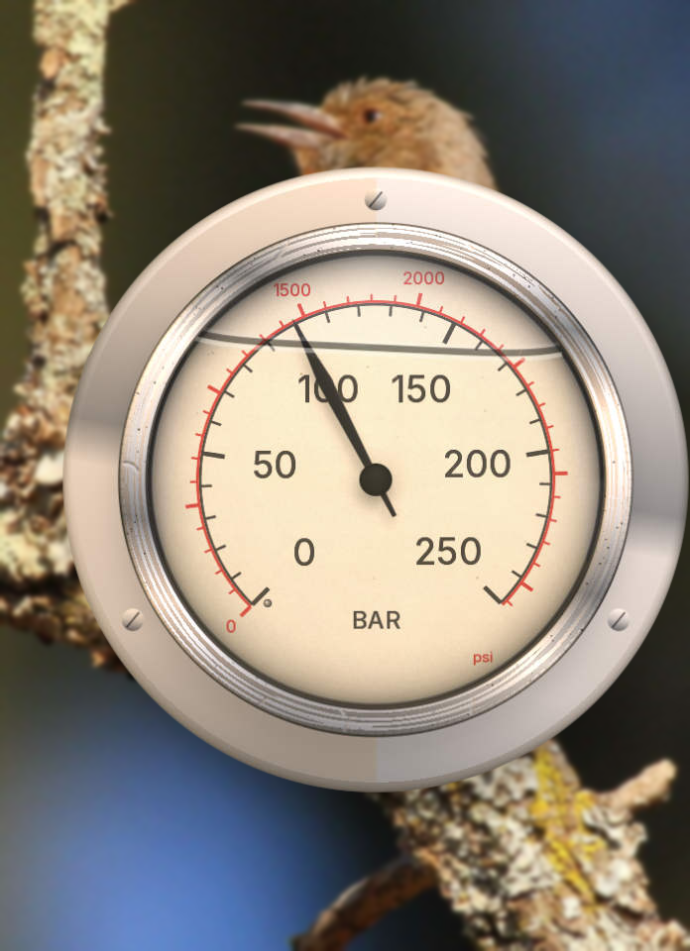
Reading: value=100 unit=bar
